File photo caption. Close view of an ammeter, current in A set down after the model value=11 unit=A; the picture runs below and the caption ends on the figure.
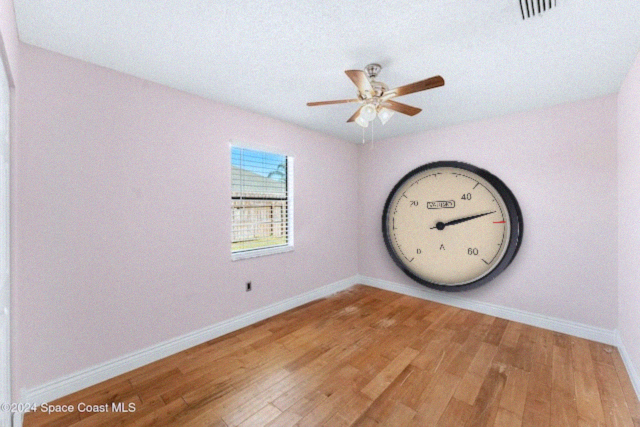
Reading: value=47.5 unit=A
